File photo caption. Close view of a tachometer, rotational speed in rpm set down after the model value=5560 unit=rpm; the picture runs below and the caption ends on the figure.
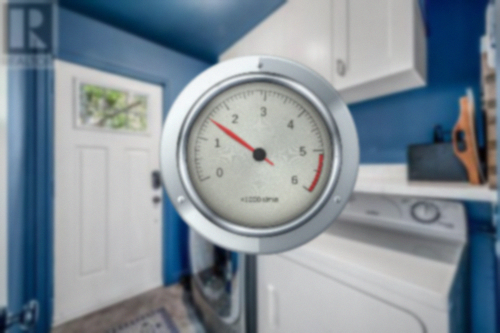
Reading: value=1500 unit=rpm
